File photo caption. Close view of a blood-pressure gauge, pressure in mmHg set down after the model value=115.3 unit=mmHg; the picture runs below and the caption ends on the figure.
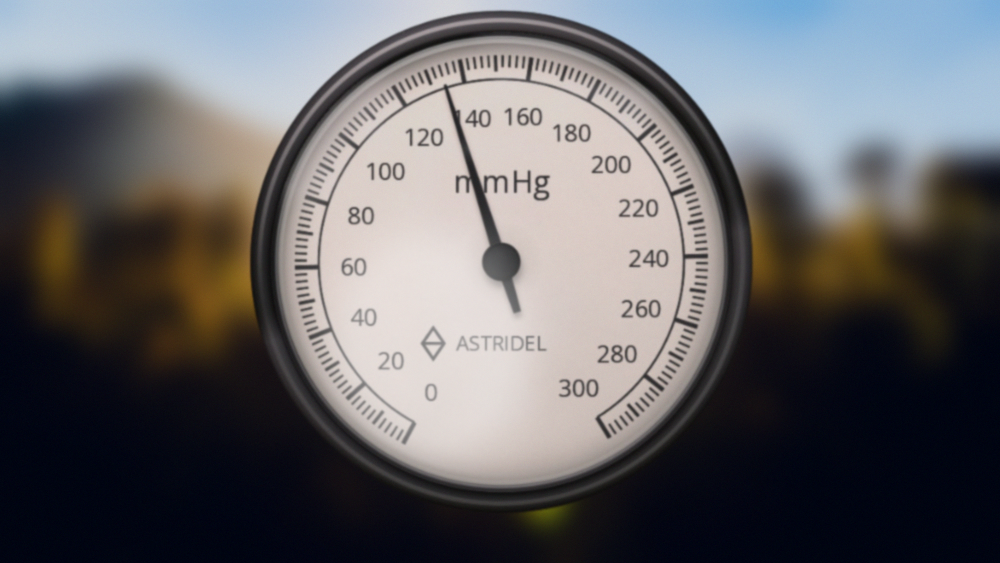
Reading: value=134 unit=mmHg
